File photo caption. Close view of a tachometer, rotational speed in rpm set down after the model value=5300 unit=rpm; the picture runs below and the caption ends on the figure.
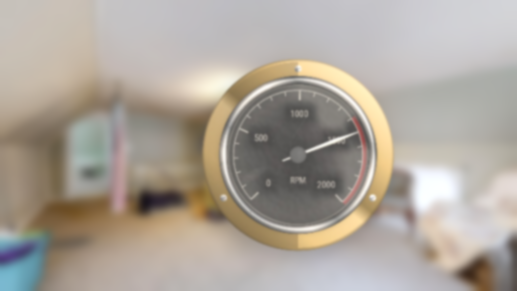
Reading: value=1500 unit=rpm
